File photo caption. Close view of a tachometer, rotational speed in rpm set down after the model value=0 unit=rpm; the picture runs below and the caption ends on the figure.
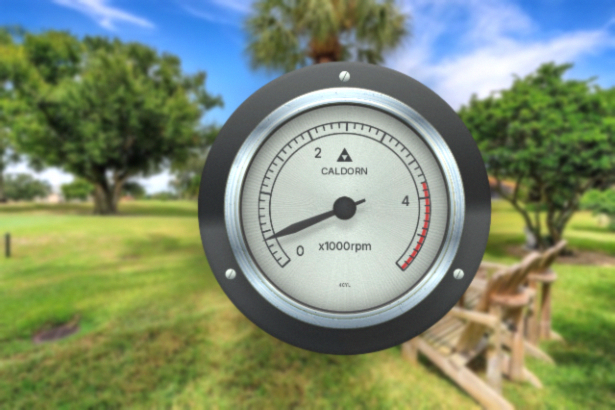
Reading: value=400 unit=rpm
